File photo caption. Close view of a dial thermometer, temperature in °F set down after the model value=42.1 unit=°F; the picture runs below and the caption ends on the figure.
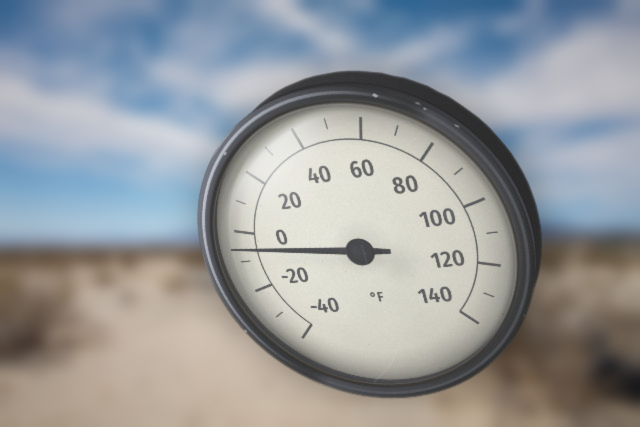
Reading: value=-5 unit=°F
